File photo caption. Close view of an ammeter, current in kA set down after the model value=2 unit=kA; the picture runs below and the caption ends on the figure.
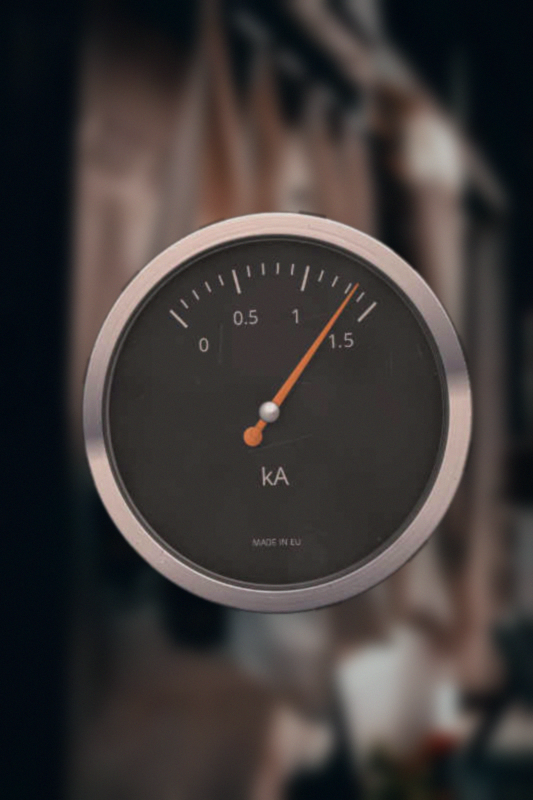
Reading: value=1.35 unit=kA
